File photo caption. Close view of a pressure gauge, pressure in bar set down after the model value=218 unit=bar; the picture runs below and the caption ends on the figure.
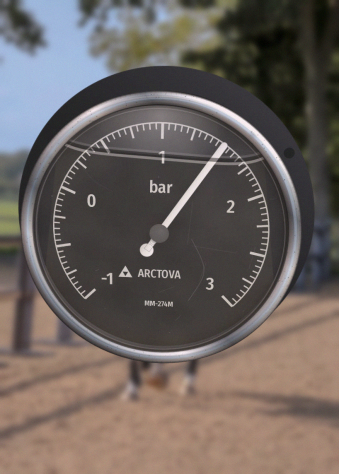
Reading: value=1.5 unit=bar
